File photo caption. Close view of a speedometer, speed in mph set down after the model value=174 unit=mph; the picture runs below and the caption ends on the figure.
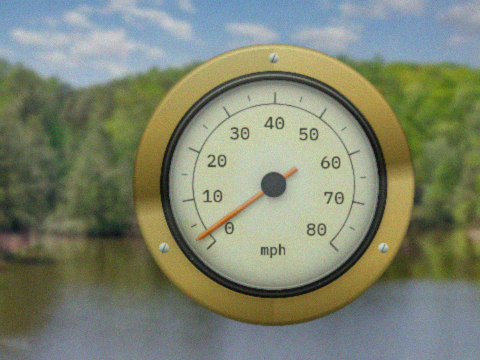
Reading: value=2.5 unit=mph
